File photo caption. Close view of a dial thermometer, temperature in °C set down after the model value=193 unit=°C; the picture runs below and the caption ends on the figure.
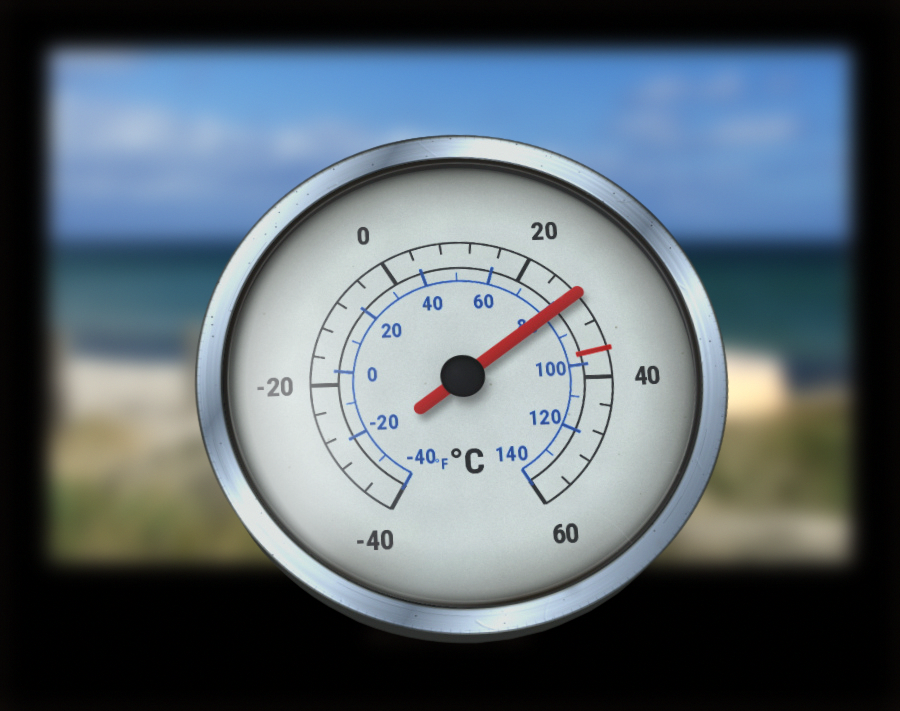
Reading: value=28 unit=°C
